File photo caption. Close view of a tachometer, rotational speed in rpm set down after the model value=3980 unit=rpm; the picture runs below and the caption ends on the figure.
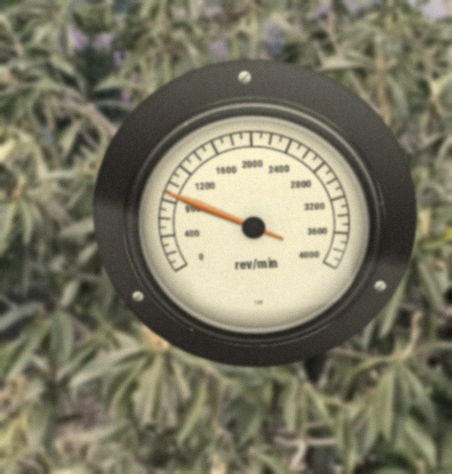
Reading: value=900 unit=rpm
